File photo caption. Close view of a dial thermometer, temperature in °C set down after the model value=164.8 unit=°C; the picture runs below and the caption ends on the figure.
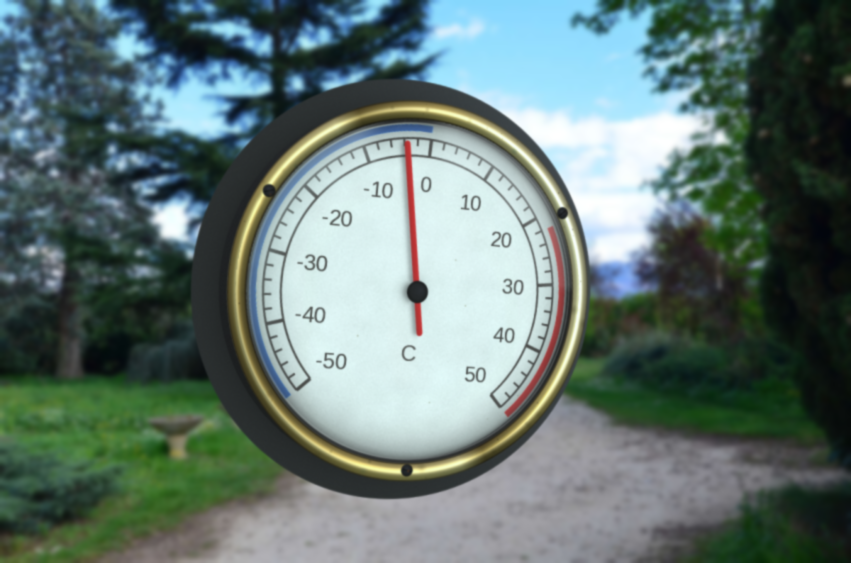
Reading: value=-4 unit=°C
